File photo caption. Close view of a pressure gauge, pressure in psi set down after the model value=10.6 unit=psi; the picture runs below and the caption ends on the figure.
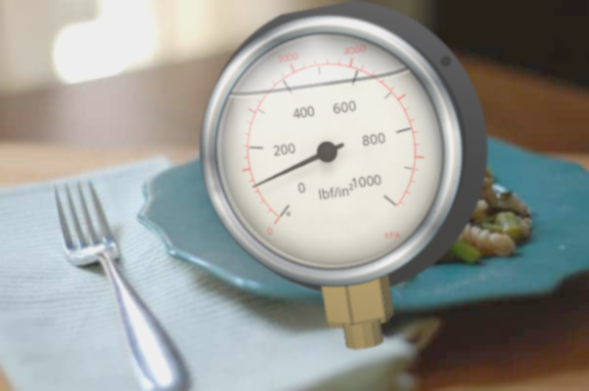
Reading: value=100 unit=psi
